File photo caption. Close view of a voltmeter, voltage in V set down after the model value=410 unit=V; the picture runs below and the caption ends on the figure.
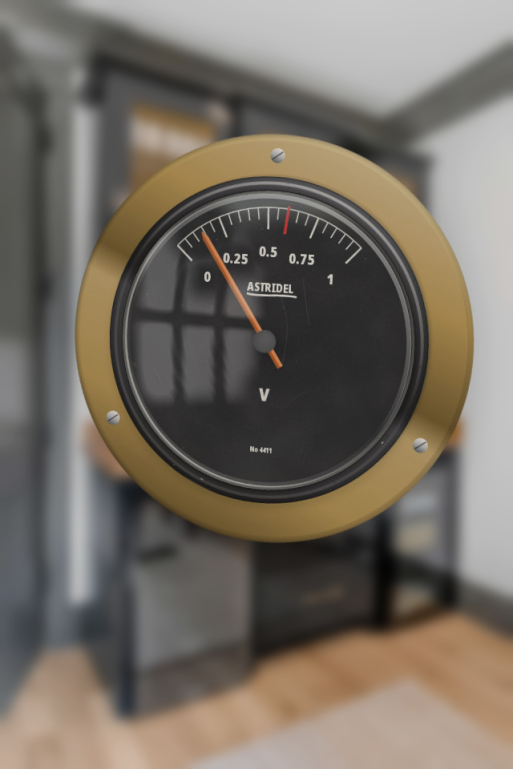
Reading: value=0.15 unit=V
